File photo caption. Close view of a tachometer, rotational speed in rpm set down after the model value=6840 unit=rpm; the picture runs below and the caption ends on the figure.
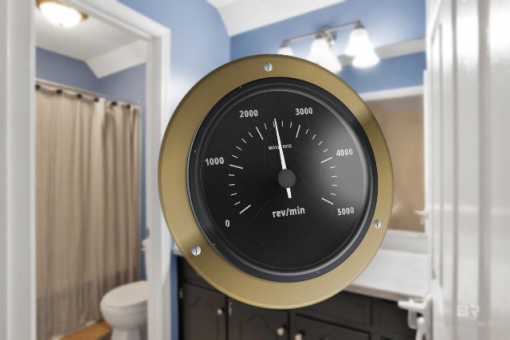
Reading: value=2400 unit=rpm
